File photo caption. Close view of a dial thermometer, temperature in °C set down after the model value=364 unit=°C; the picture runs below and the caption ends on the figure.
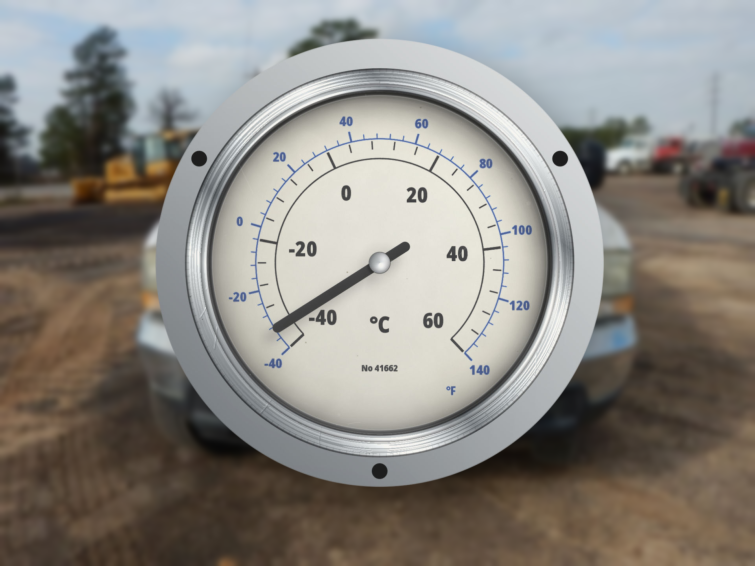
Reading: value=-36 unit=°C
